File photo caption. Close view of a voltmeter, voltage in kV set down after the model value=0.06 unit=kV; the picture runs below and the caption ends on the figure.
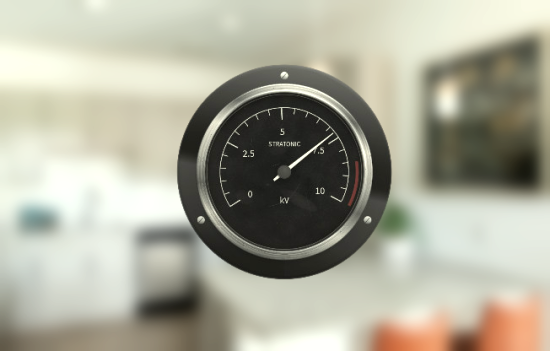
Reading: value=7.25 unit=kV
